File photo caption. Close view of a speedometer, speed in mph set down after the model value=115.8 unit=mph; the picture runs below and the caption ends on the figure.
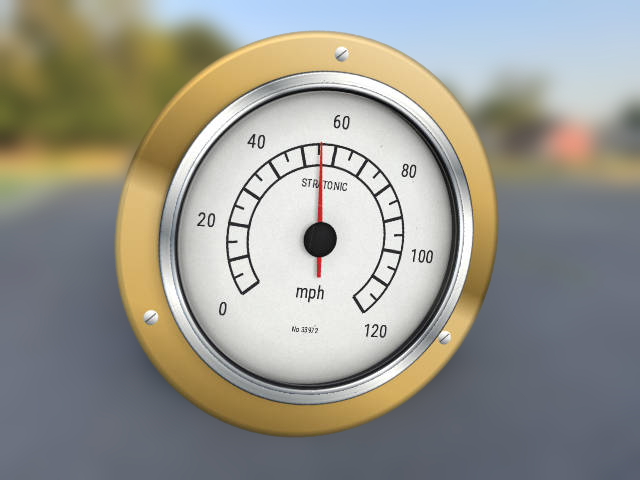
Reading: value=55 unit=mph
